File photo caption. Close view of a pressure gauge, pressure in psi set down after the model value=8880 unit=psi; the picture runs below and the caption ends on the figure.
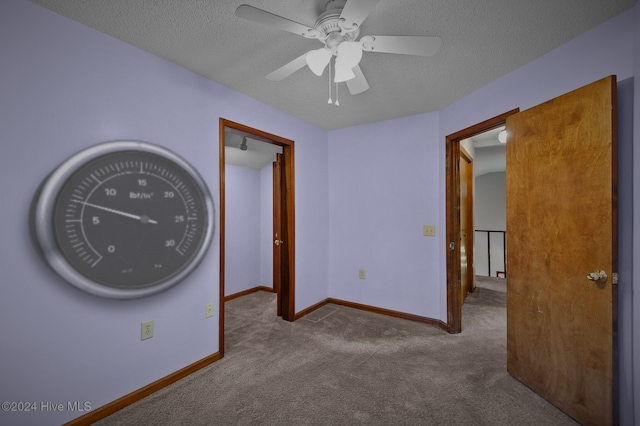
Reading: value=7 unit=psi
